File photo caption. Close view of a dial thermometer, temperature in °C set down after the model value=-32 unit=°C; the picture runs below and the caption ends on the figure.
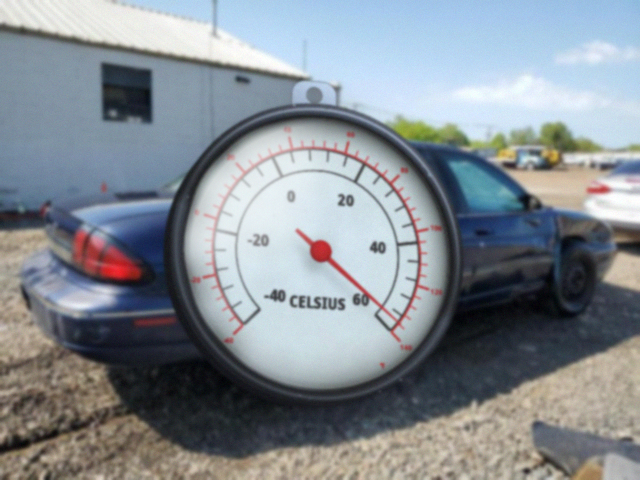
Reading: value=58 unit=°C
